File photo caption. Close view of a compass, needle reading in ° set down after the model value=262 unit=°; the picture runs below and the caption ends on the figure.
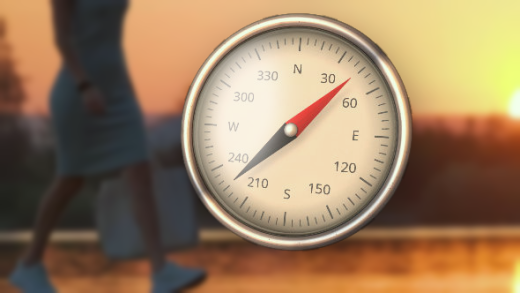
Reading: value=45 unit=°
